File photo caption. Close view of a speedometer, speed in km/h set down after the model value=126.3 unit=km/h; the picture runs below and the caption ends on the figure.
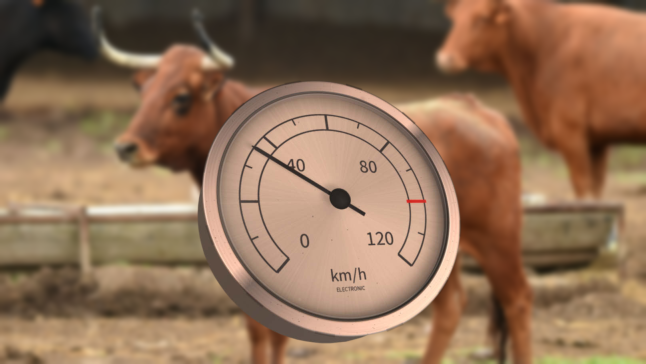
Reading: value=35 unit=km/h
